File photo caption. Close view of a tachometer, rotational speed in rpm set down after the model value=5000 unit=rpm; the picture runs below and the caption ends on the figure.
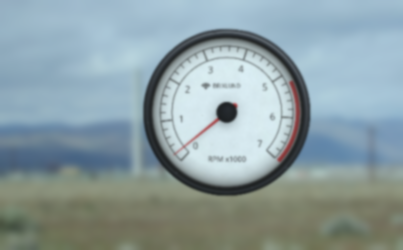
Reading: value=200 unit=rpm
